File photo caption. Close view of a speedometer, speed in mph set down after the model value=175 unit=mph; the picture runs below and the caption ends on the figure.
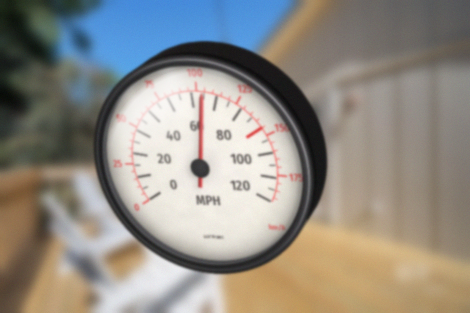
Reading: value=65 unit=mph
